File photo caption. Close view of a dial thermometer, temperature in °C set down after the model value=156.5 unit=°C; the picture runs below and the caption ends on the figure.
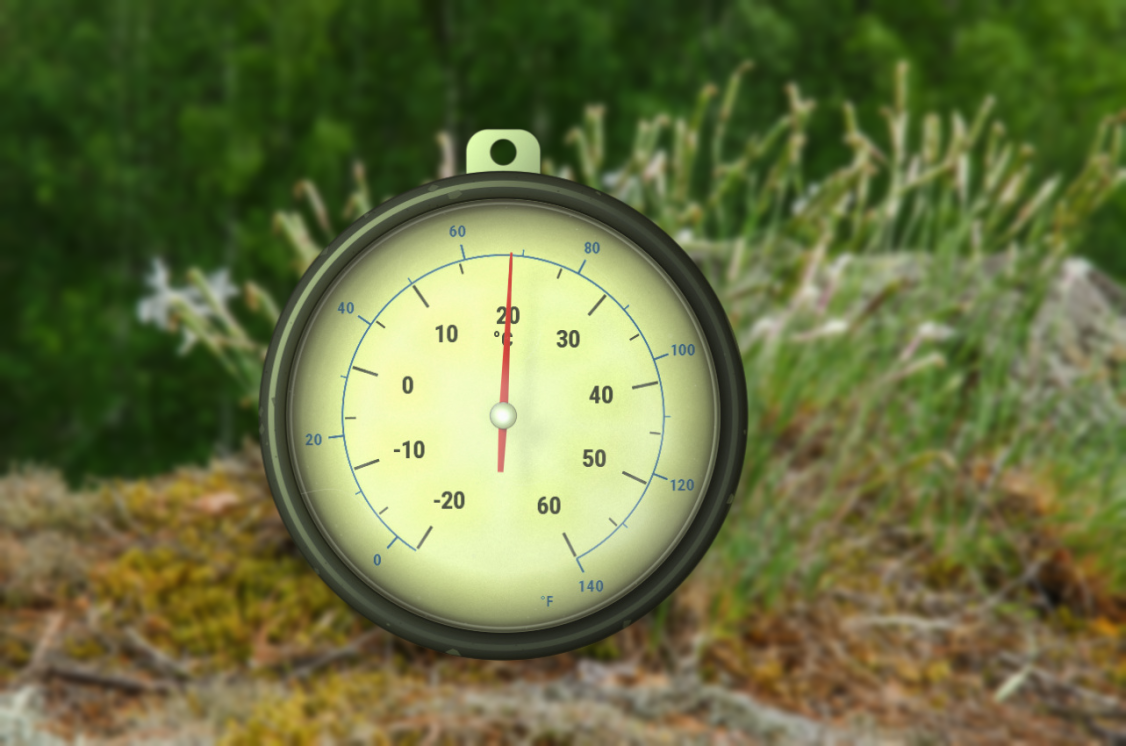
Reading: value=20 unit=°C
